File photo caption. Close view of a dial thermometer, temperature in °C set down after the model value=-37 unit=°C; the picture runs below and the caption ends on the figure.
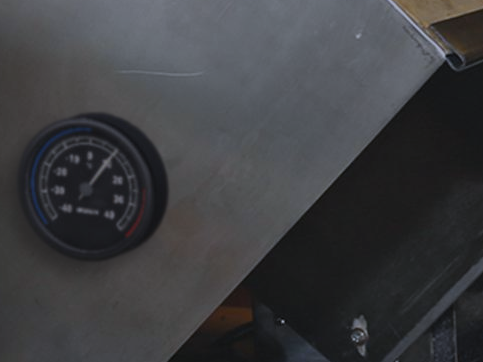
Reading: value=10 unit=°C
